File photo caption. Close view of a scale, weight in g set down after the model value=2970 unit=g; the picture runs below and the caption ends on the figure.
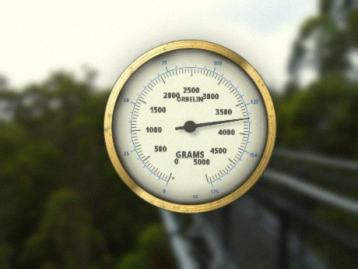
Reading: value=3750 unit=g
